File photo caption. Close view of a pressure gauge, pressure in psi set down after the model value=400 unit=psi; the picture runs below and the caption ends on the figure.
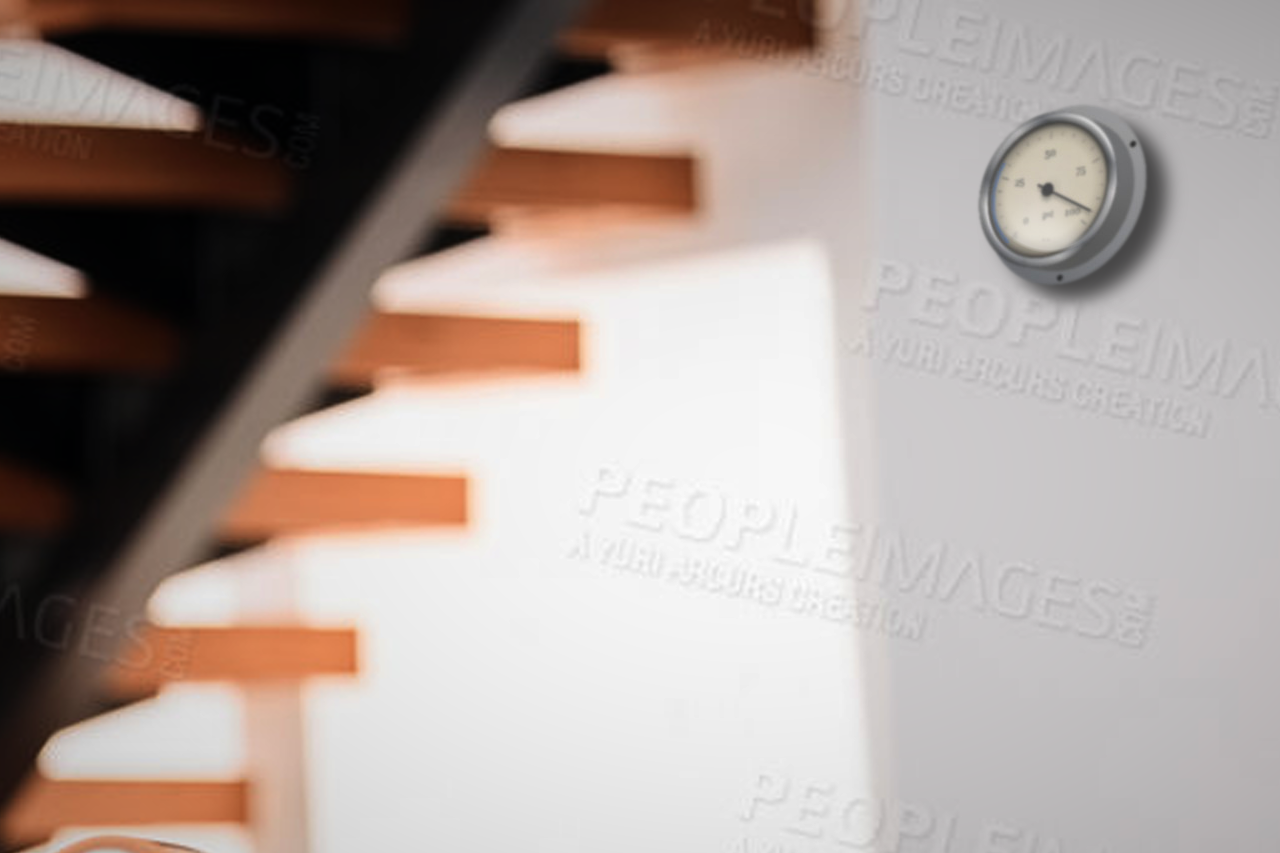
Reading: value=95 unit=psi
